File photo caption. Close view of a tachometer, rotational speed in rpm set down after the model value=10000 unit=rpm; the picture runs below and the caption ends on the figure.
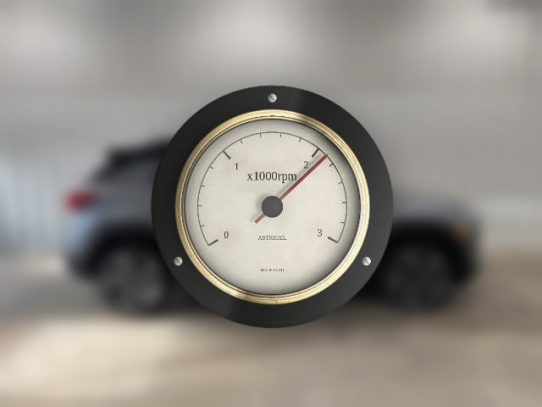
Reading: value=2100 unit=rpm
